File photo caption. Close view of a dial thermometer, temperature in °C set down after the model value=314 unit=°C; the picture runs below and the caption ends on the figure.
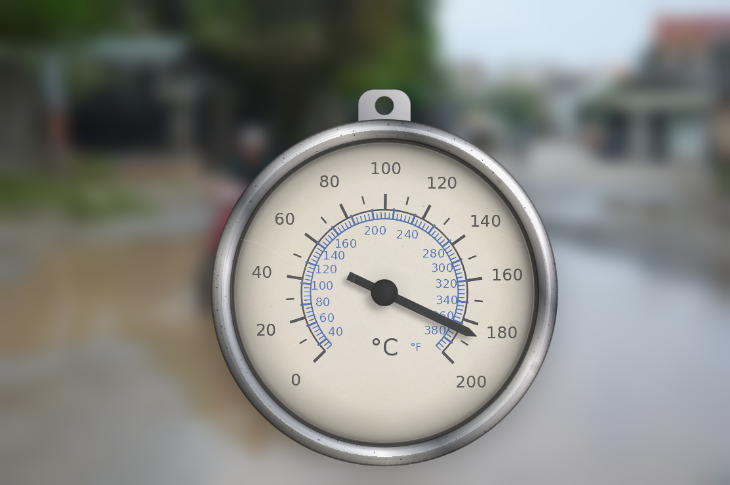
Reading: value=185 unit=°C
